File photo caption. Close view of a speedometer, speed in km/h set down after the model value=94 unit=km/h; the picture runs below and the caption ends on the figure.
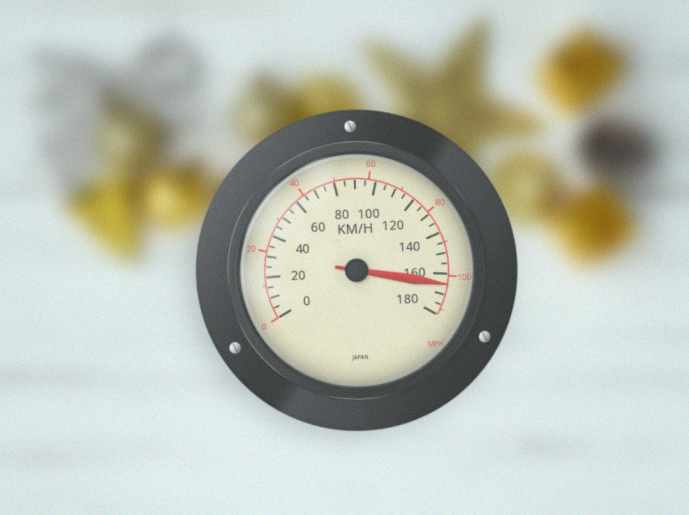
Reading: value=165 unit=km/h
